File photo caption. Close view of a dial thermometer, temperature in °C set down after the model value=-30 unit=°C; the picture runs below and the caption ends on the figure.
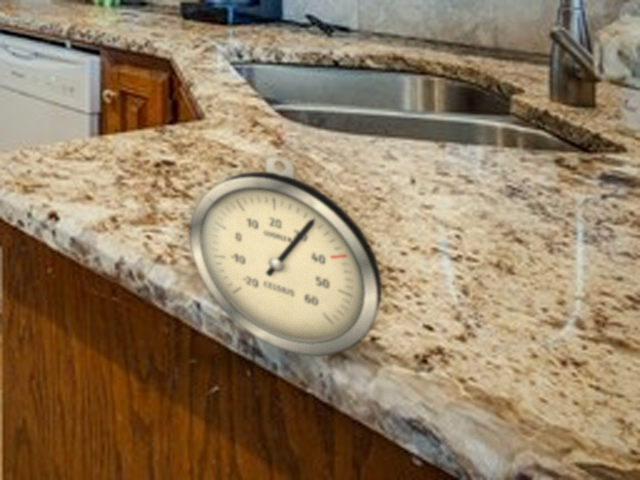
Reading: value=30 unit=°C
